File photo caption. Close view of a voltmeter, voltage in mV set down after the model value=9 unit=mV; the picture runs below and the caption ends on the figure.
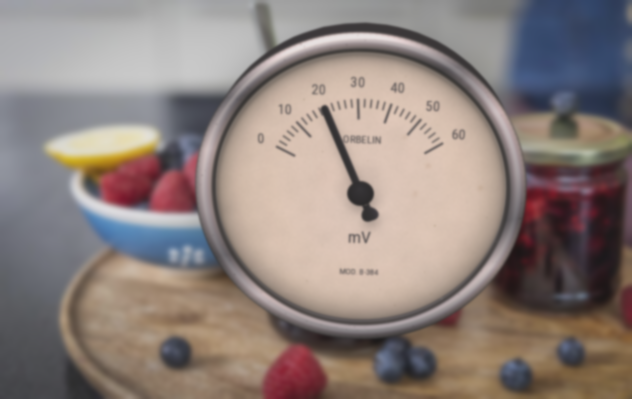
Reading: value=20 unit=mV
